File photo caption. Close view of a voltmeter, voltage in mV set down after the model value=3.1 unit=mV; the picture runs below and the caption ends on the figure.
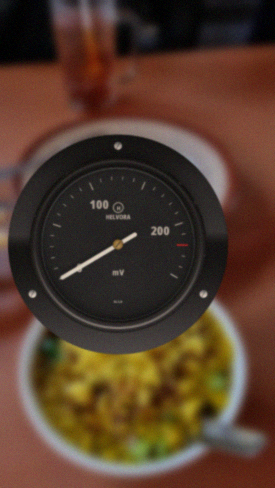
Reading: value=0 unit=mV
